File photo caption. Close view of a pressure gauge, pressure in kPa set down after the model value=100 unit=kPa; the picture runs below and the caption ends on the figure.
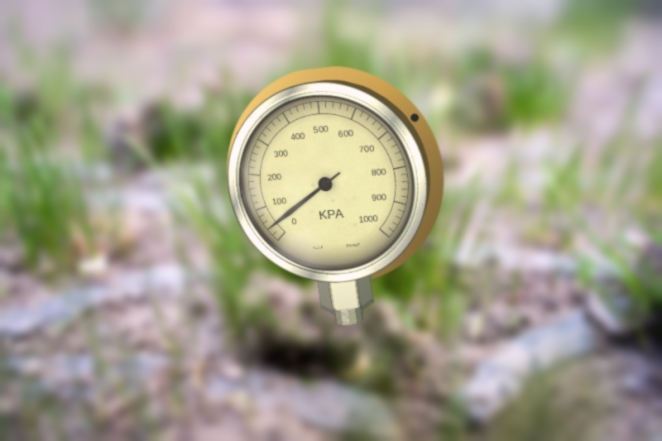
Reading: value=40 unit=kPa
